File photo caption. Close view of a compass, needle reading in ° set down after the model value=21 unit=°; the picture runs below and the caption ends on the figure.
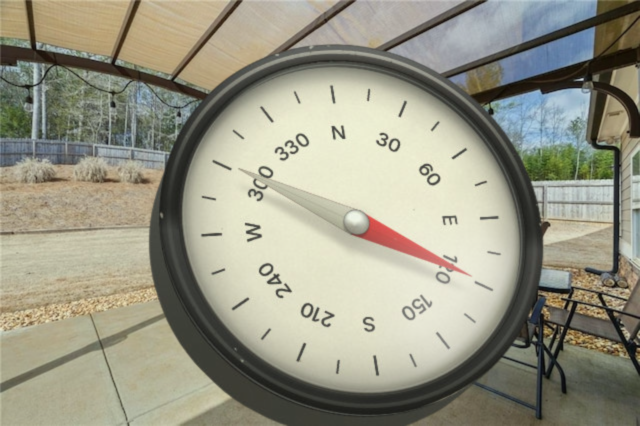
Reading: value=120 unit=°
